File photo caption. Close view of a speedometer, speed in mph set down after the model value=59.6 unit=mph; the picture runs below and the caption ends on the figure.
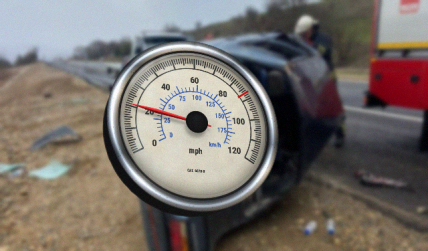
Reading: value=20 unit=mph
